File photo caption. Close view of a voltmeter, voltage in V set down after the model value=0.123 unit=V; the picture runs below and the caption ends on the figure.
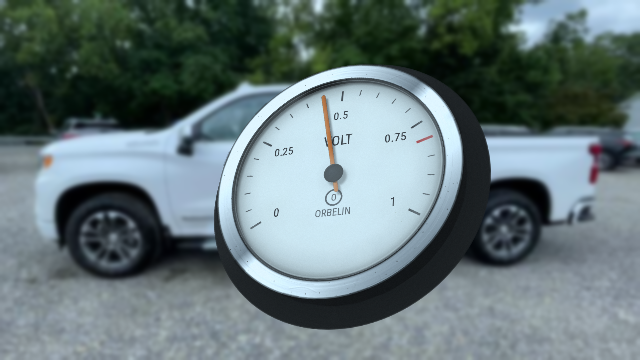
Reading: value=0.45 unit=V
